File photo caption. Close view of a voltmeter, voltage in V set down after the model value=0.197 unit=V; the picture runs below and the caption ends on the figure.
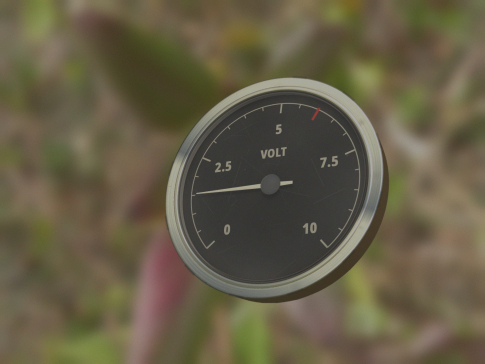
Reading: value=1.5 unit=V
